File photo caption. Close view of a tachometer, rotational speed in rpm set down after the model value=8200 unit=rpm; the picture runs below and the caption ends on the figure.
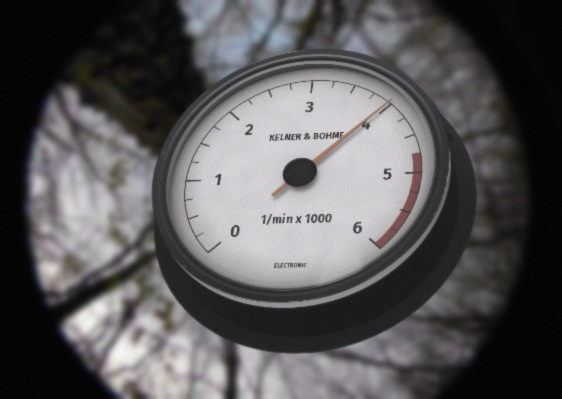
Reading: value=4000 unit=rpm
